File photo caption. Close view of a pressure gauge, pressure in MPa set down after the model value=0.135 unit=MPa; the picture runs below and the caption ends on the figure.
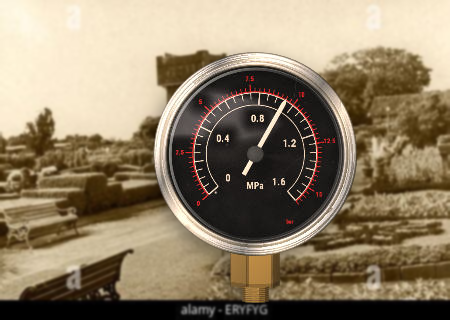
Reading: value=0.95 unit=MPa
